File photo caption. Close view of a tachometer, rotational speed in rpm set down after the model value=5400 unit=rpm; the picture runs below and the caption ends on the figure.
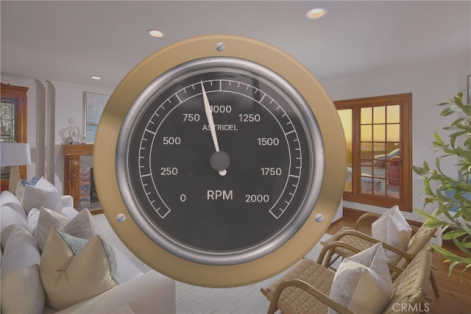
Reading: value=900 unit=rpm
